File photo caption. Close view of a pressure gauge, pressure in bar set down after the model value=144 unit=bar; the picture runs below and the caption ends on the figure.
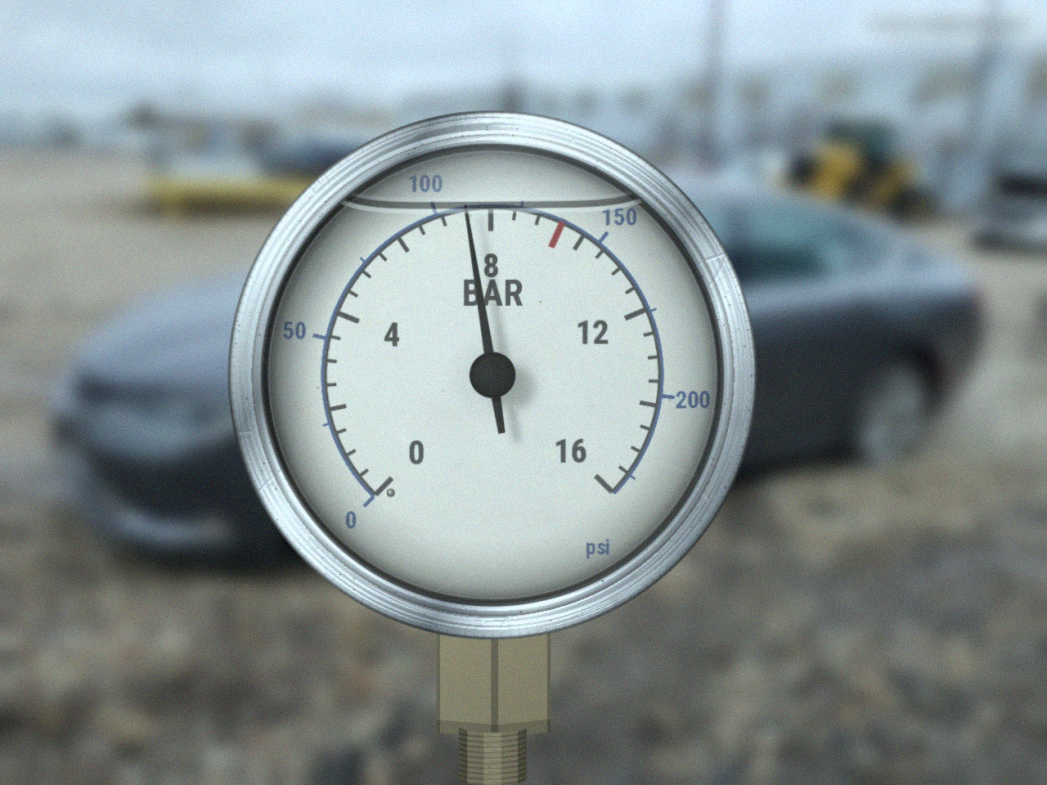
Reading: value=7.5 unit=bar
